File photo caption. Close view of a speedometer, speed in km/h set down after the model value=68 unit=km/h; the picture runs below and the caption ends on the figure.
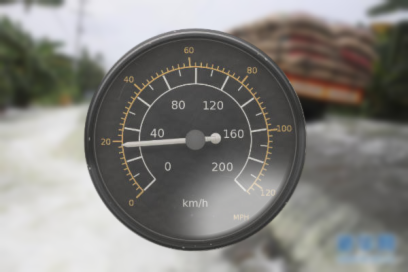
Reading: value=30 unit=km/h
